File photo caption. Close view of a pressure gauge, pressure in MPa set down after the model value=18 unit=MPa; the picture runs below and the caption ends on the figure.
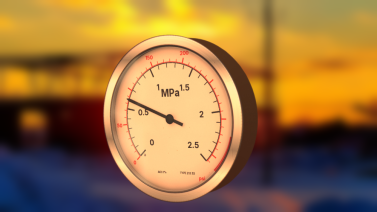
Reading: value=0.6 unit=MPa
